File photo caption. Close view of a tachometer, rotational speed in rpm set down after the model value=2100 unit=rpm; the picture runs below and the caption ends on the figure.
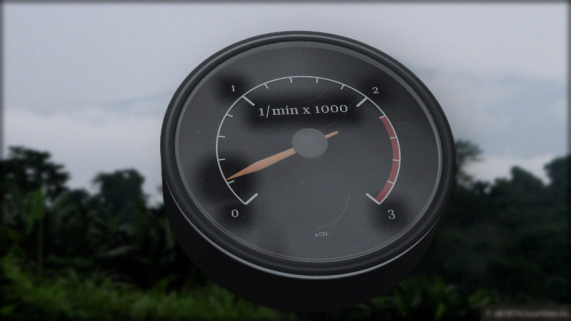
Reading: value=200 unit=rpm
